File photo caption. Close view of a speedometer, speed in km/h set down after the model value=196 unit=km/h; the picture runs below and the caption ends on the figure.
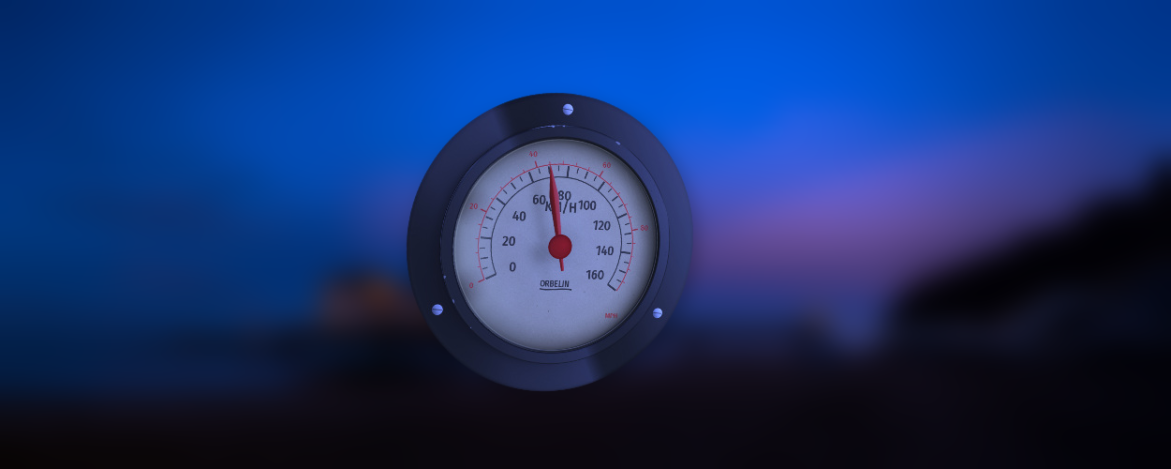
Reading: value=70 unit=km/h
